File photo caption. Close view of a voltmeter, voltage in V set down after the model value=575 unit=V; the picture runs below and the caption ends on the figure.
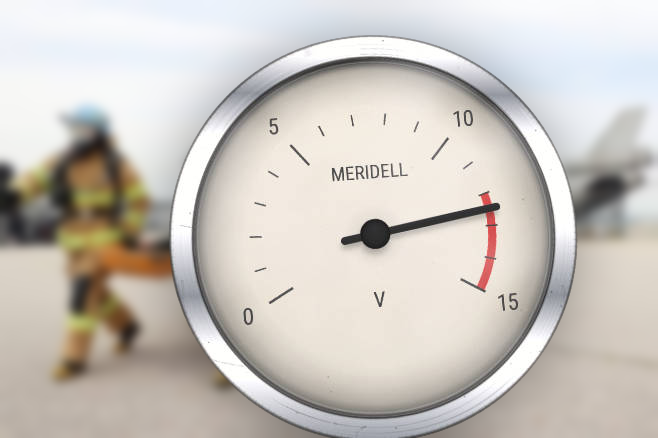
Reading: value=12.5 unit=V
